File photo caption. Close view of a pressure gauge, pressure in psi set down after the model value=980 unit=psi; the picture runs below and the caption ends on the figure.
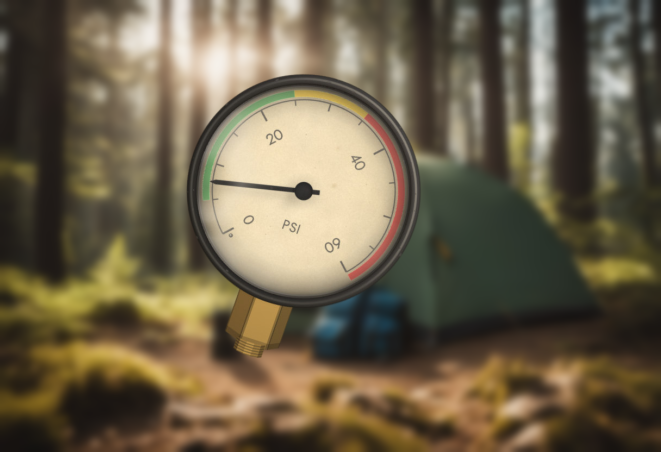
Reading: value=7.5 unit=psi
